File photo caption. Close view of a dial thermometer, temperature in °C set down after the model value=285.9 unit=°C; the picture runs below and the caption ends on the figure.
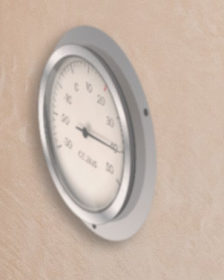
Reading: value=40 unit=°C
